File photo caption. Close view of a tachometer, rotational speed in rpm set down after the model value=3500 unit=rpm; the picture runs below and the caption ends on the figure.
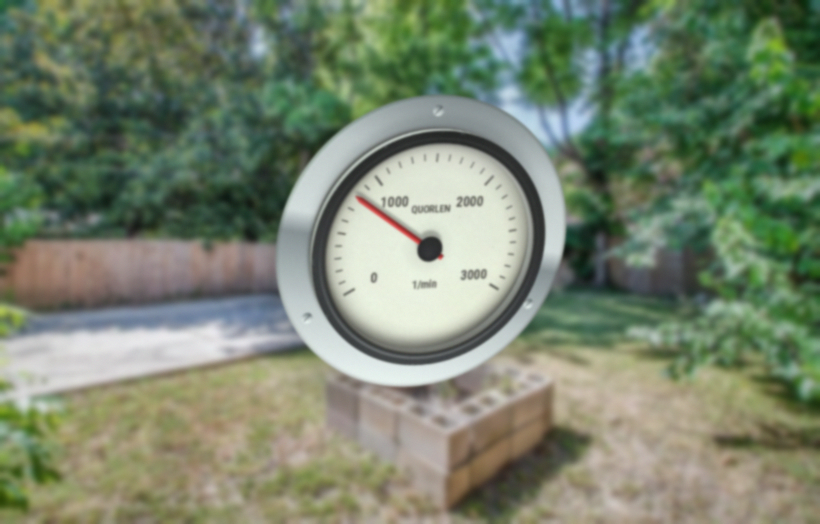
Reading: value=800 unit=rpm
